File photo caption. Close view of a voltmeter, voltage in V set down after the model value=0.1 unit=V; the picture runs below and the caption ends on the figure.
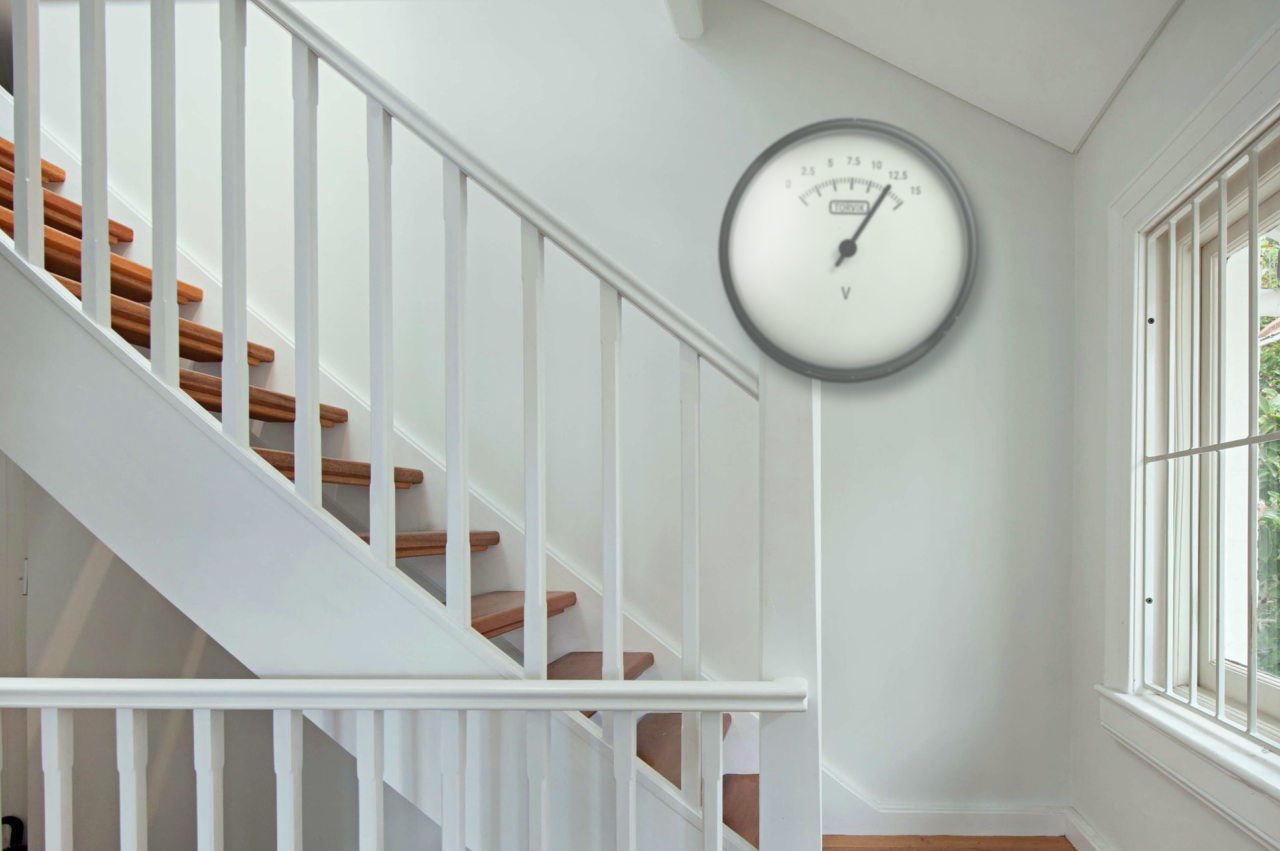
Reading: value=12.5 unit=V
